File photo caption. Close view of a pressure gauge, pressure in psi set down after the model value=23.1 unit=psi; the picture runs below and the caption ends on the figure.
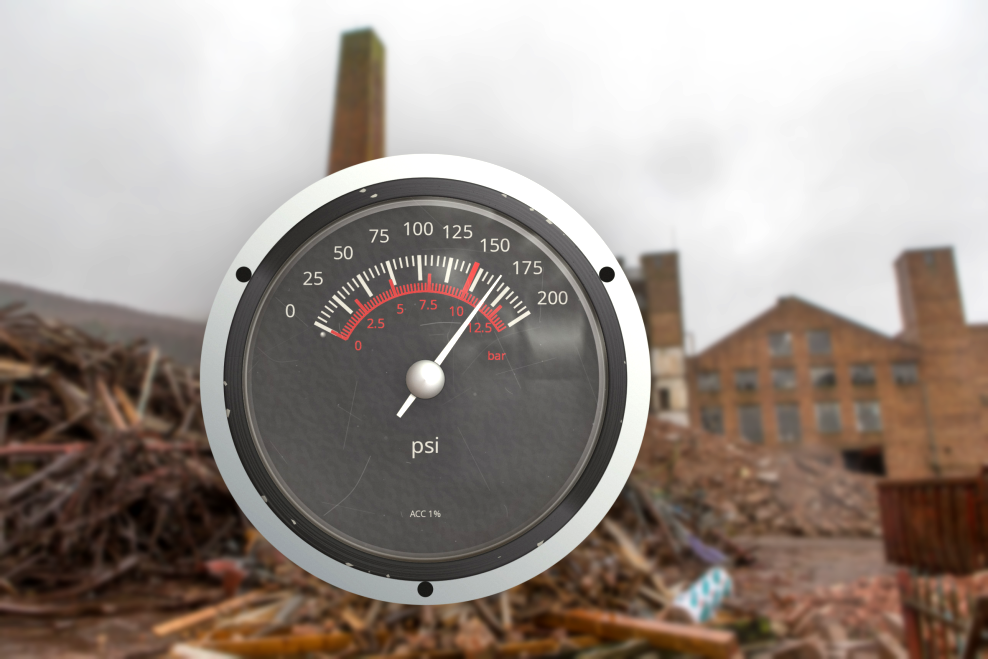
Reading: value=165 unit=psi
